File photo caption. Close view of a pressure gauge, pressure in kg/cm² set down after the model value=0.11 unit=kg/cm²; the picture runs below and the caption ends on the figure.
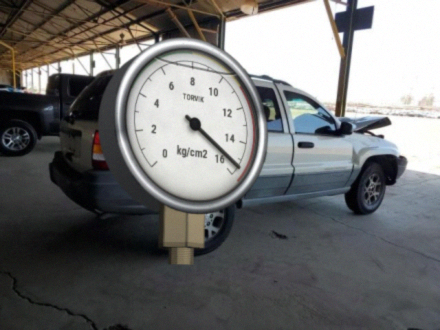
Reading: value=15.5 unit=kg/cm²
